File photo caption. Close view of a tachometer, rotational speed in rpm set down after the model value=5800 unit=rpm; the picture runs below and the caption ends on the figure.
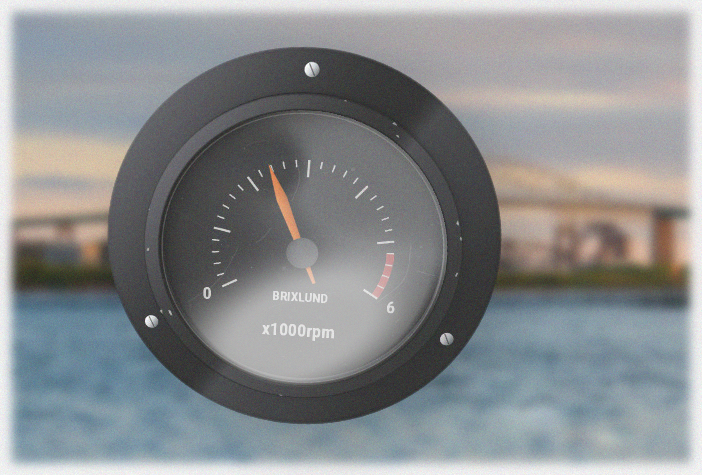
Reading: value=2400 unit=rpm
